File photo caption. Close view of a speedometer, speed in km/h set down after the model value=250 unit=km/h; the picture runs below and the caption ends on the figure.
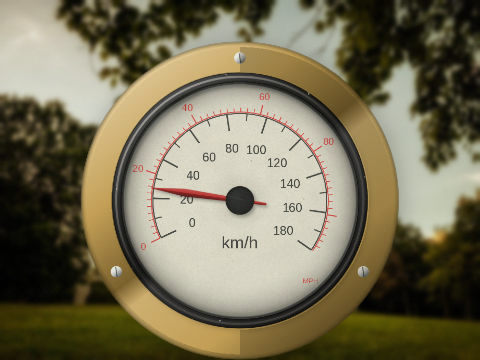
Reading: value=25 unit=km/h
